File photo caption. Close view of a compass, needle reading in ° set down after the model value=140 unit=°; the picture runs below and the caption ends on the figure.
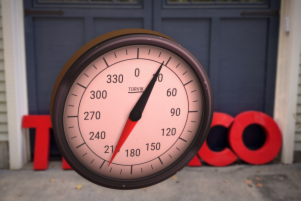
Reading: value=205 unit=°
